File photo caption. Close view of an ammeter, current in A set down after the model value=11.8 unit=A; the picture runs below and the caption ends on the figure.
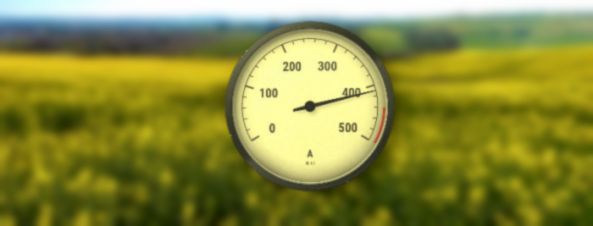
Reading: value=410 unit=A
